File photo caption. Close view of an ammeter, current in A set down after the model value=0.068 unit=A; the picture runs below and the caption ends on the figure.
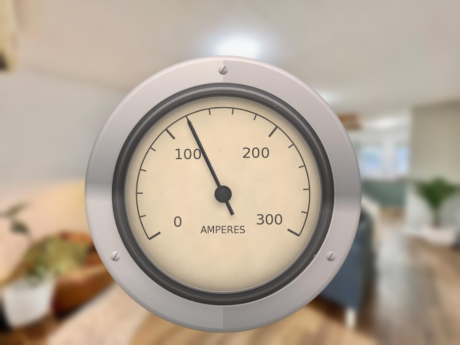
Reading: value=120 unit=A
